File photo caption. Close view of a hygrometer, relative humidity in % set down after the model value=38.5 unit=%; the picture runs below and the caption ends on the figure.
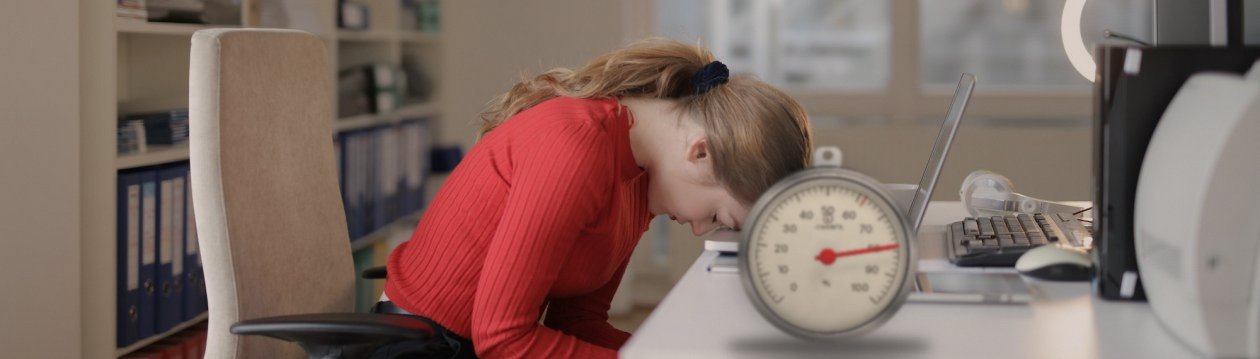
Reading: value=80 unit=%
